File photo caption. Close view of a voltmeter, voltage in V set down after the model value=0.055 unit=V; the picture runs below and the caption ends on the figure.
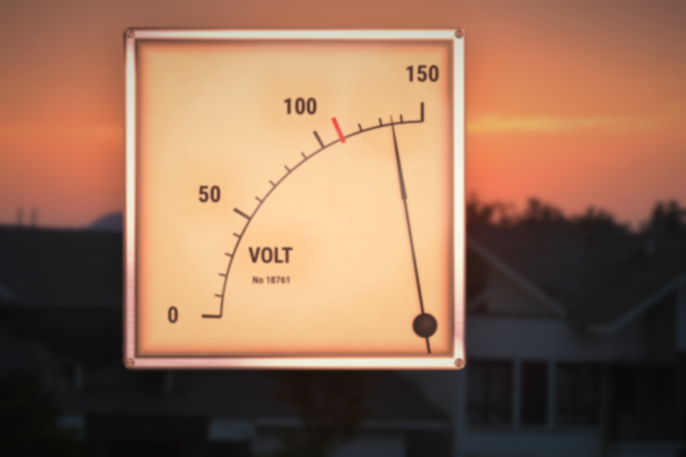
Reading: value=135 unit=V
